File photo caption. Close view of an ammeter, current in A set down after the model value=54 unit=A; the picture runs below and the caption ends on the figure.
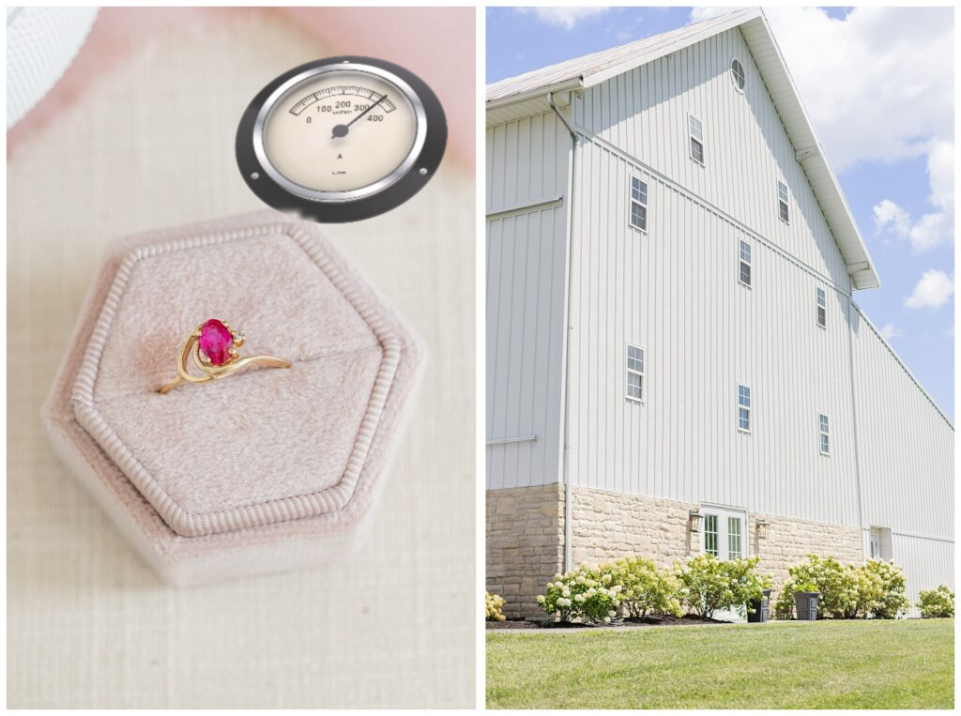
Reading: value=350 unit=A
